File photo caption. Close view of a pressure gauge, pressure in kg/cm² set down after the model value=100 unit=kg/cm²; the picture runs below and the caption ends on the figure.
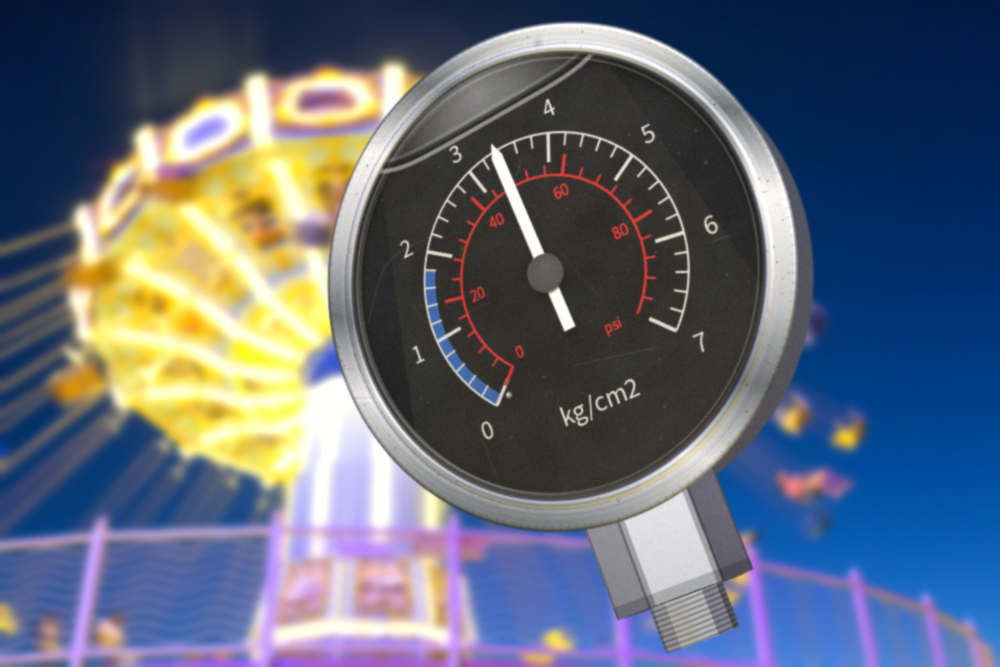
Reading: value=3.4 unit=kg/cm²
